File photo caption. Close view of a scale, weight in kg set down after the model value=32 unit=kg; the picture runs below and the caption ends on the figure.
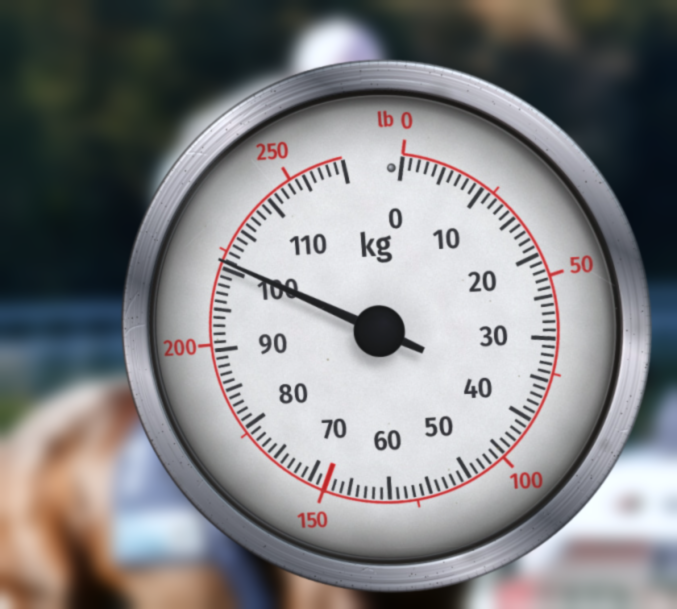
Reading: value=101 unit=kg
